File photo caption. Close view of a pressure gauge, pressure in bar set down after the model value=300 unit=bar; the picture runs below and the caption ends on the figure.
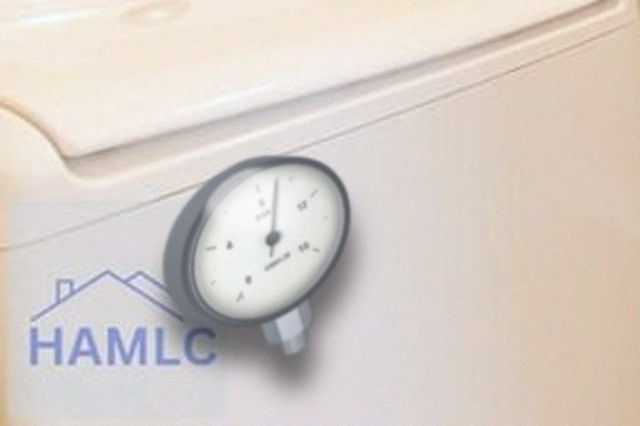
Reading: value=9 unit=bar
